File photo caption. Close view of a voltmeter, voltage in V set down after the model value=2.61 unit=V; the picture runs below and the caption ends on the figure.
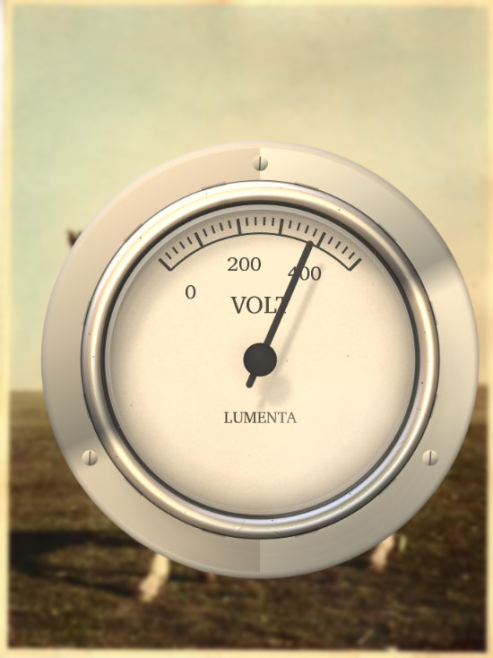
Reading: value=380 unit=V
